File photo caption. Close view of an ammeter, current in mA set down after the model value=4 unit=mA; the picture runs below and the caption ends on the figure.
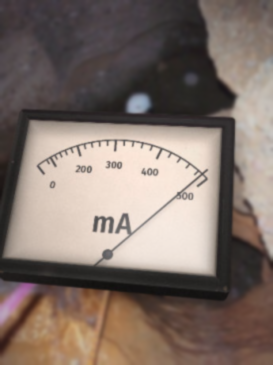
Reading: value=490 unit=mA
